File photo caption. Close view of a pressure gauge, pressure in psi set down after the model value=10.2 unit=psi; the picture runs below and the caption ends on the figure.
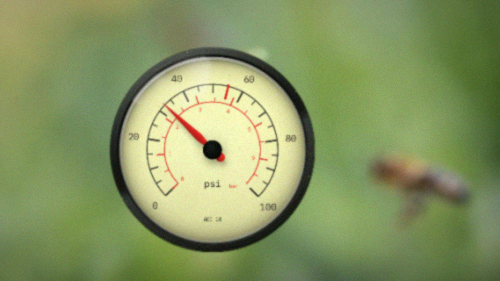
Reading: value=32.5 unit=psi
